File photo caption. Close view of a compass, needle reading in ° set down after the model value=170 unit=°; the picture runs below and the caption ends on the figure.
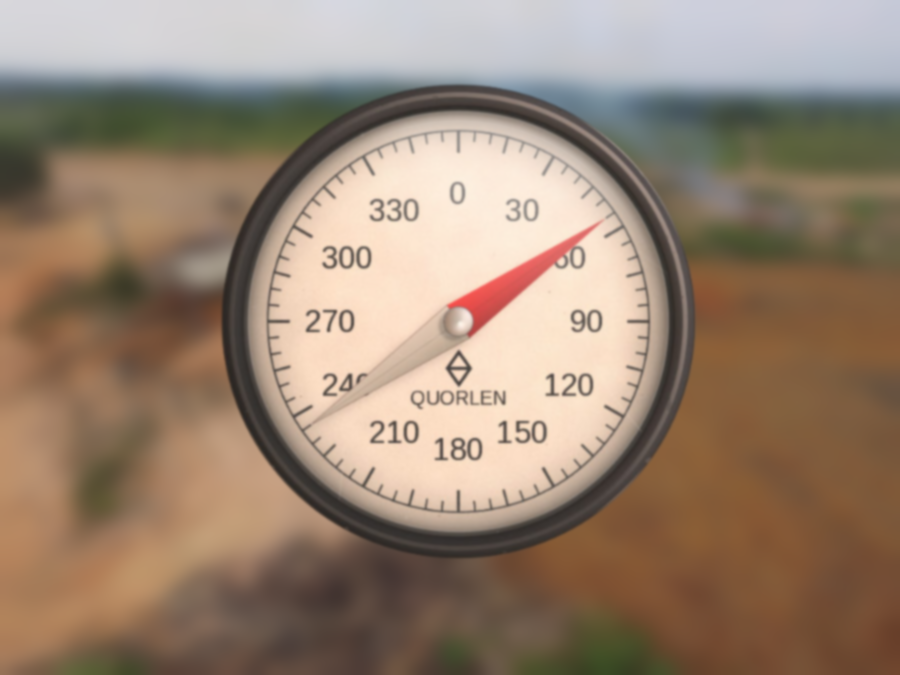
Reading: value=55 unit=°
